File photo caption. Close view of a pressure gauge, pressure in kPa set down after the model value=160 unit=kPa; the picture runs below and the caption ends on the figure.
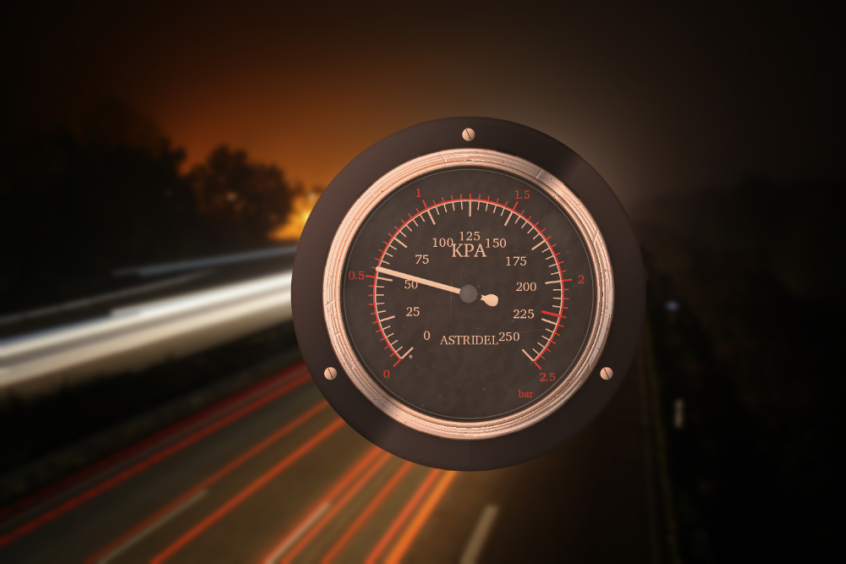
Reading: value=55 unit=kPa
